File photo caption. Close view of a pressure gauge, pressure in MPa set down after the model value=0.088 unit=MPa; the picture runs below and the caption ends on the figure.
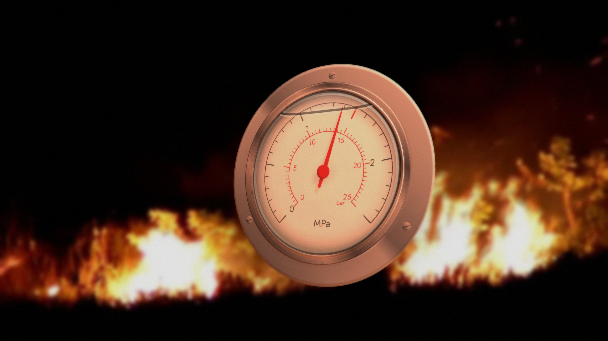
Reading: value=1.4 unit=MPa
